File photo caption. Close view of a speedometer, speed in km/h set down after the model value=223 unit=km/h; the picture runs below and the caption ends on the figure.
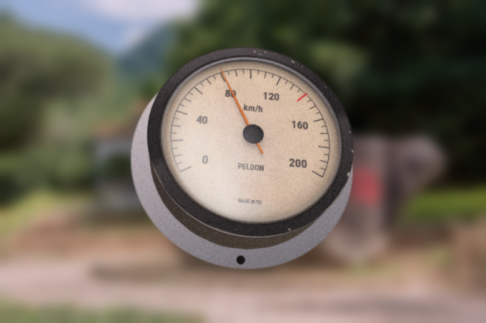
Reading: value=80 unit=km/h
